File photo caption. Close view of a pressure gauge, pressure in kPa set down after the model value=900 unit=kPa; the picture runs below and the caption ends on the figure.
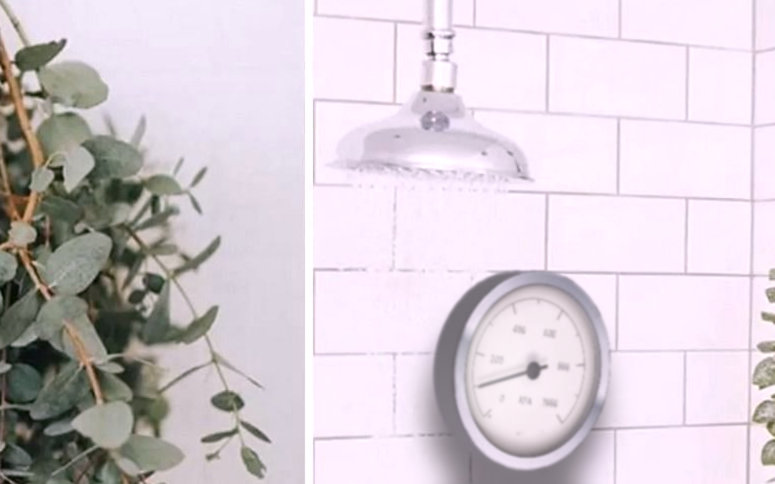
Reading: value=100 unit=kPa
